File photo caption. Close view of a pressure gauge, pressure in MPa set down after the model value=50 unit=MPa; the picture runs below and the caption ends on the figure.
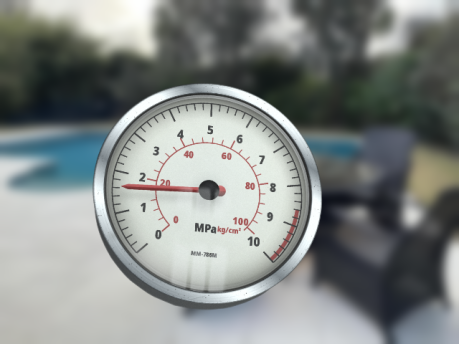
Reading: value=1.6 unit=MPa
